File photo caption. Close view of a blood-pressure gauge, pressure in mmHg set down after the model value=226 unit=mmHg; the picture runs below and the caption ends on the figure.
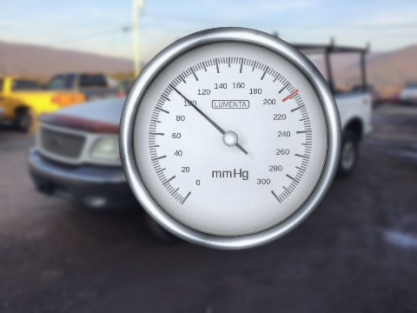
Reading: value=100 unit=mmHg
